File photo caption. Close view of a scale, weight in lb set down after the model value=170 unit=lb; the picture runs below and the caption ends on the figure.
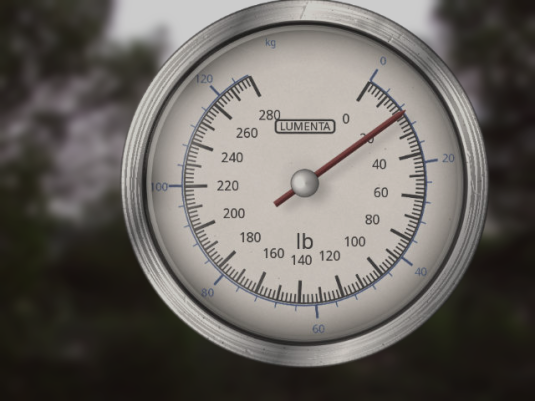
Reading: value=20 unit=lb
